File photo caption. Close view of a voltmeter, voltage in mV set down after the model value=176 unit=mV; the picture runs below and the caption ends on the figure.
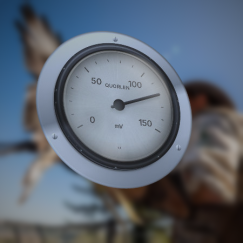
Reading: value=120 unit=mV
